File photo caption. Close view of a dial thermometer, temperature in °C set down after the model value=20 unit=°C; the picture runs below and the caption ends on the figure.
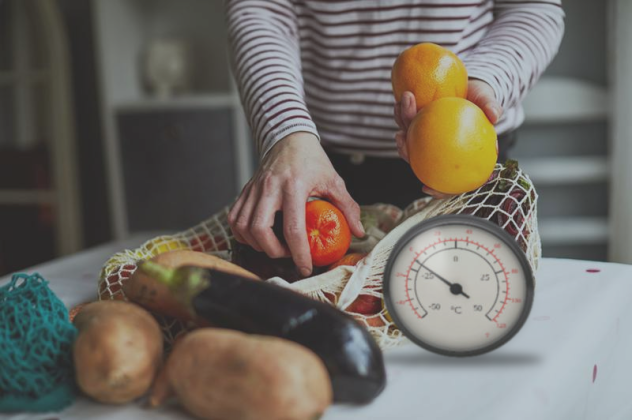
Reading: value=-20 unit=°C
